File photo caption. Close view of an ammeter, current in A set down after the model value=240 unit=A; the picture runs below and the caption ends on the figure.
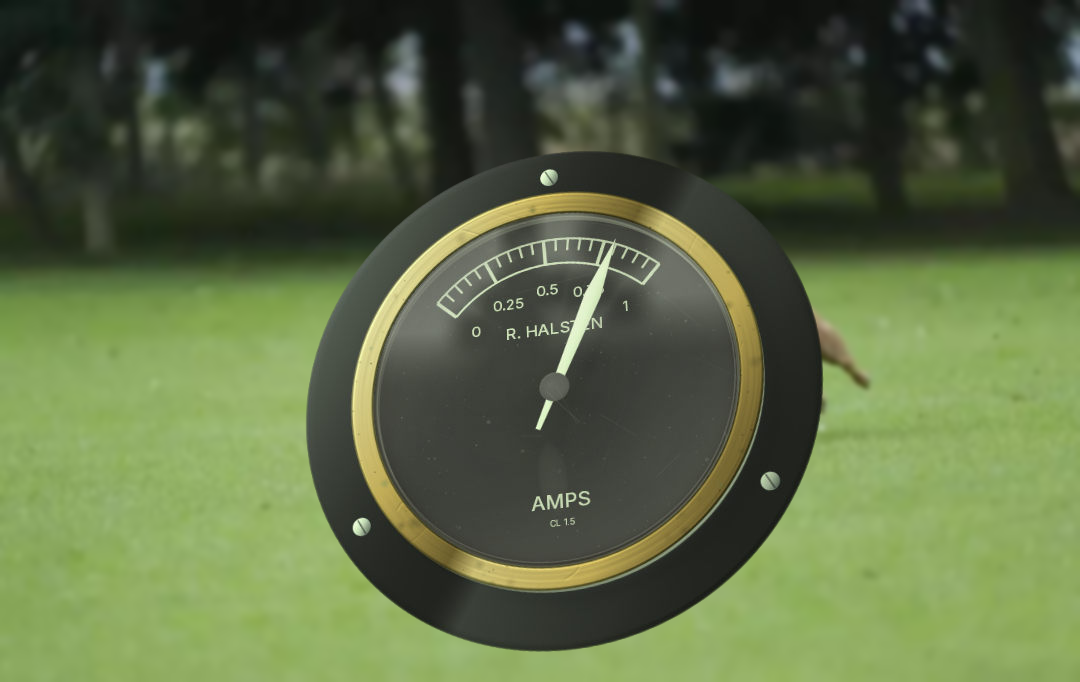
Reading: value=0.8 unit=A
